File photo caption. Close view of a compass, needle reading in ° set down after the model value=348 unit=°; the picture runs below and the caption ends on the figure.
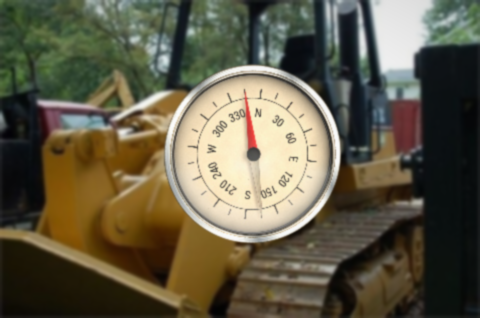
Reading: value=345 unit=°
